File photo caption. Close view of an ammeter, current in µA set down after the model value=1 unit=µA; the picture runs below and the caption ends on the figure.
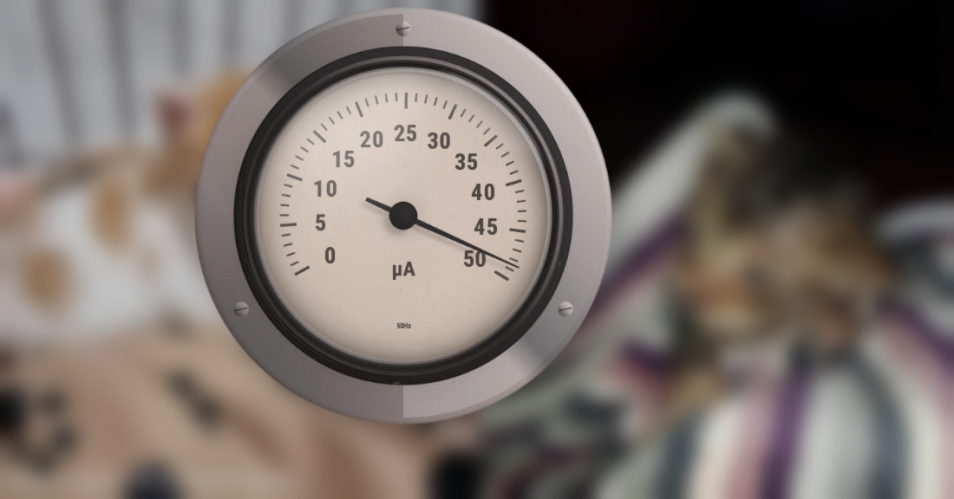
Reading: value=48.5 unit=µA
